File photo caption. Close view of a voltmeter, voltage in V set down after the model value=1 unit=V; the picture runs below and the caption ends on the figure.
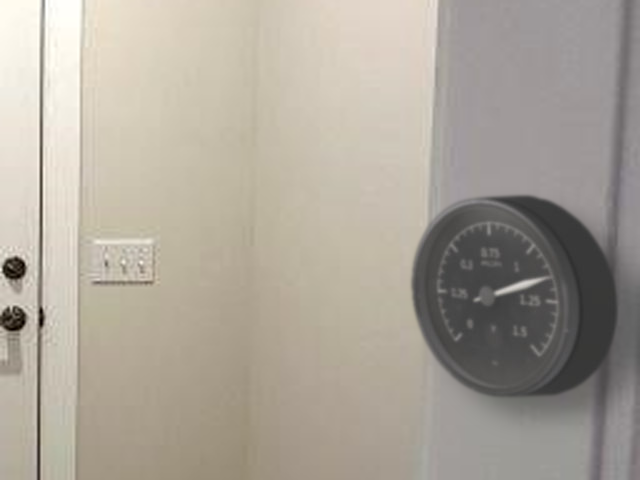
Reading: value=1.15 unit=V
